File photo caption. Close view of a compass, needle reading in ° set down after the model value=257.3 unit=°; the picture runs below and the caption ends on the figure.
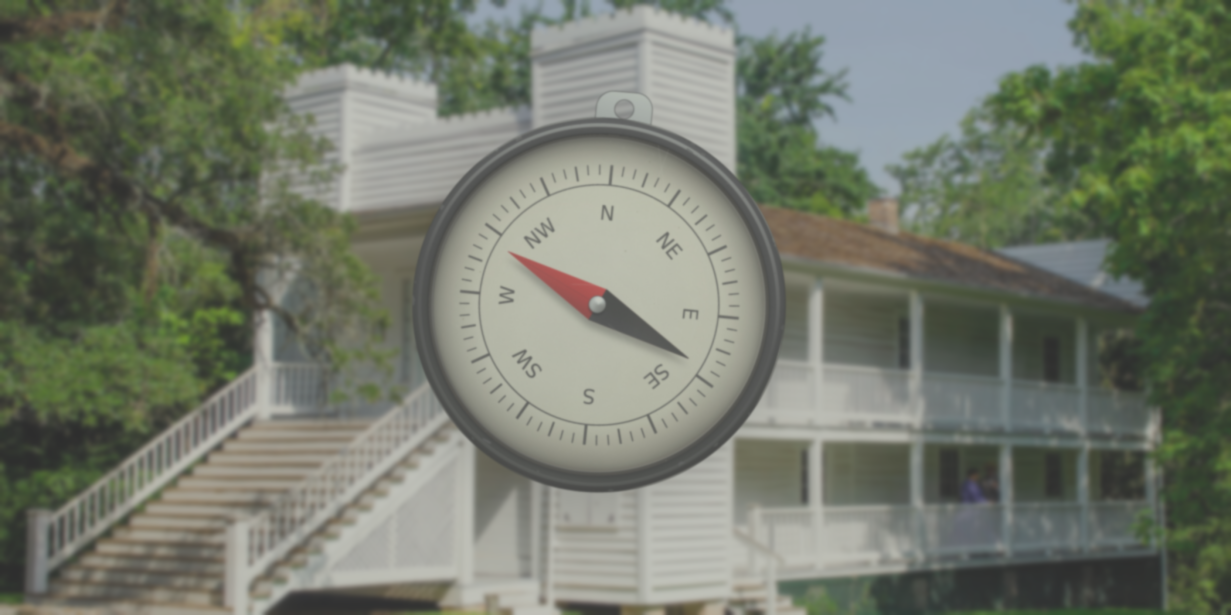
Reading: value=295 unit=°
